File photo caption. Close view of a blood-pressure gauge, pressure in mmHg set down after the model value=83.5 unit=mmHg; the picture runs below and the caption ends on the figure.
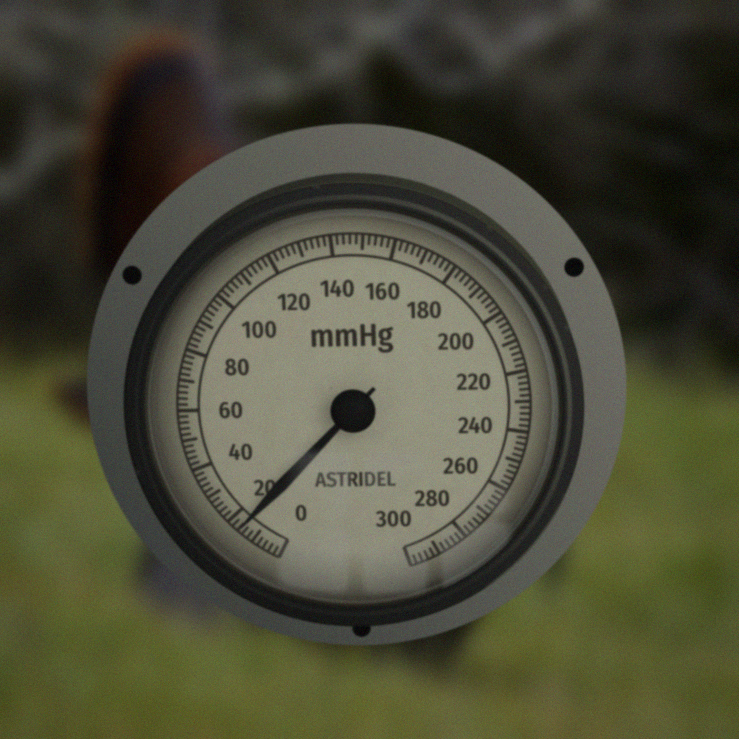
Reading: value=16 unit=mmHg
